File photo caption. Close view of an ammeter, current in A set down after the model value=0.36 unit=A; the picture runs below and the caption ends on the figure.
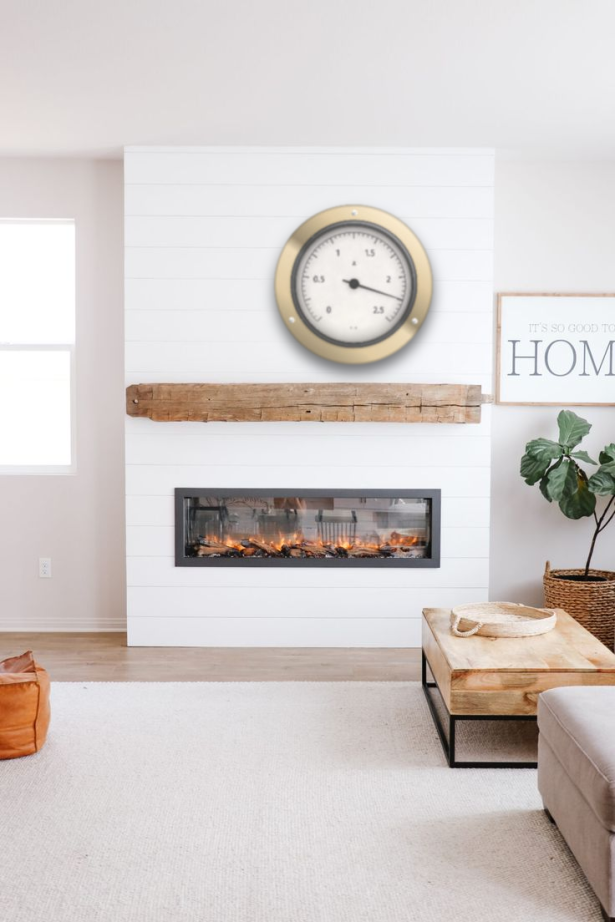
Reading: value=2.25 unit=A
